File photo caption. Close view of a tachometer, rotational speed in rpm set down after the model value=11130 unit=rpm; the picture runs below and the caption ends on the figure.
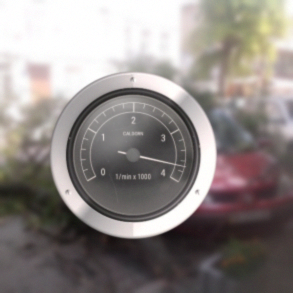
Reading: value=3700 unit=rpm
